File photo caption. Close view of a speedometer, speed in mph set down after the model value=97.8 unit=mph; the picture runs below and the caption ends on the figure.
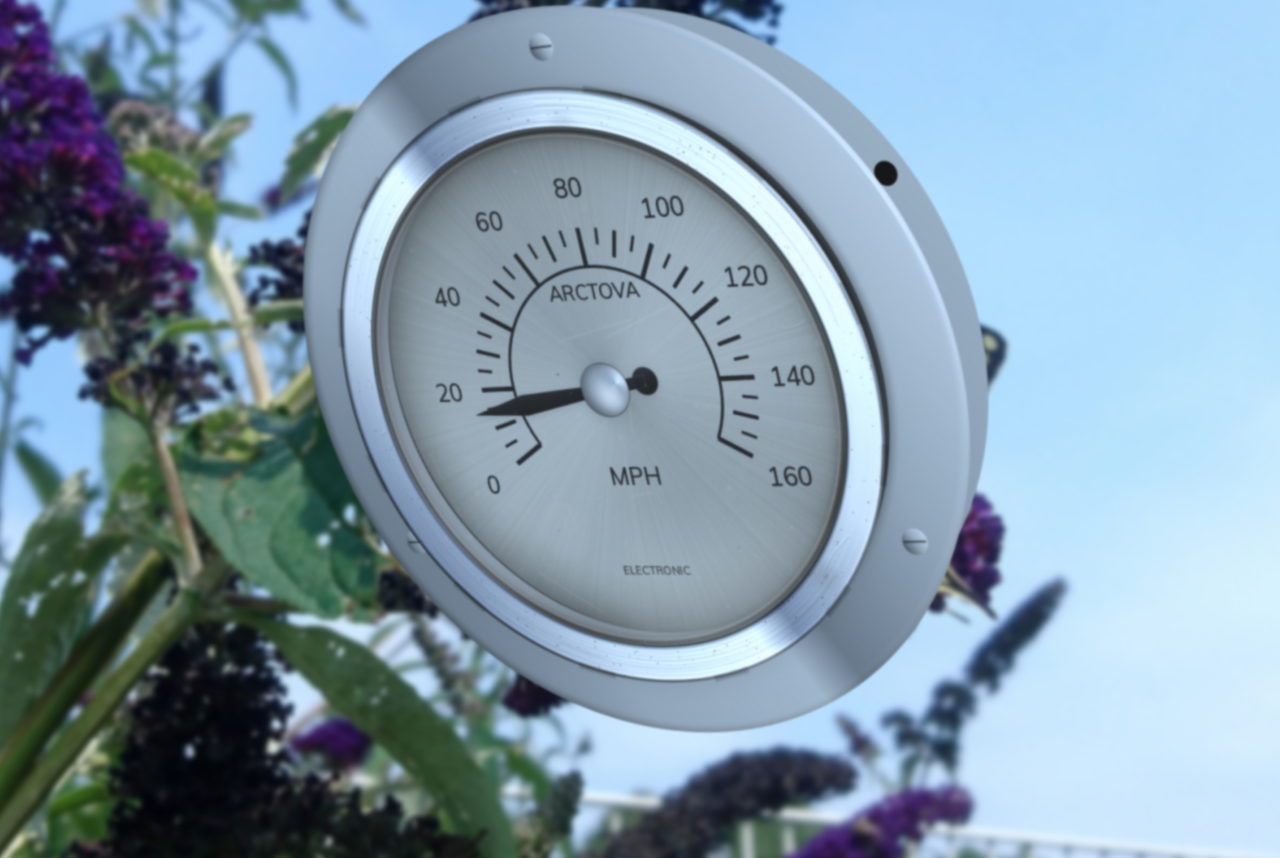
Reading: value=15 unit=mph
